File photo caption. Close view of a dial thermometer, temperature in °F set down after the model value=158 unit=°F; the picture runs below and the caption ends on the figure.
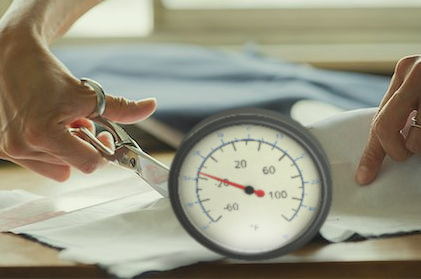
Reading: value=-15 unit=°F
